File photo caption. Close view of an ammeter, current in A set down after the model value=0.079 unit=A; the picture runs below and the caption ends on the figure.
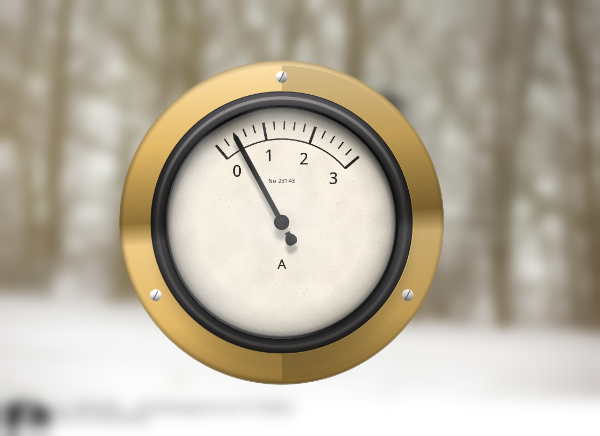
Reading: value=0.4 unit=A
